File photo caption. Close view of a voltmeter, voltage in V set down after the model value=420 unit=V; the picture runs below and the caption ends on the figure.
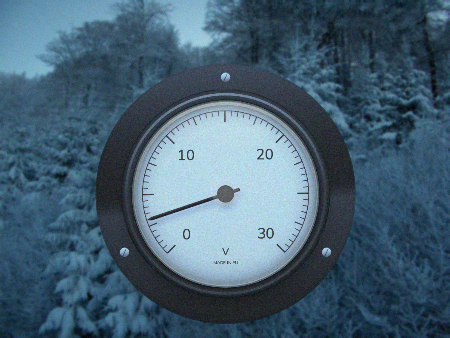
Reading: value=3 unit=V
